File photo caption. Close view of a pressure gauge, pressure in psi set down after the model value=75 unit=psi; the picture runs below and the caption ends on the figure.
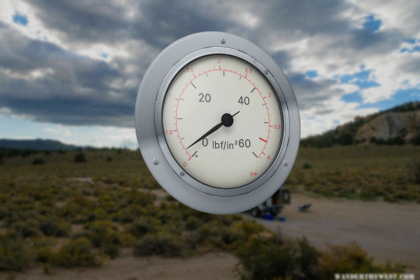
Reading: value=2.5 unit=psi
